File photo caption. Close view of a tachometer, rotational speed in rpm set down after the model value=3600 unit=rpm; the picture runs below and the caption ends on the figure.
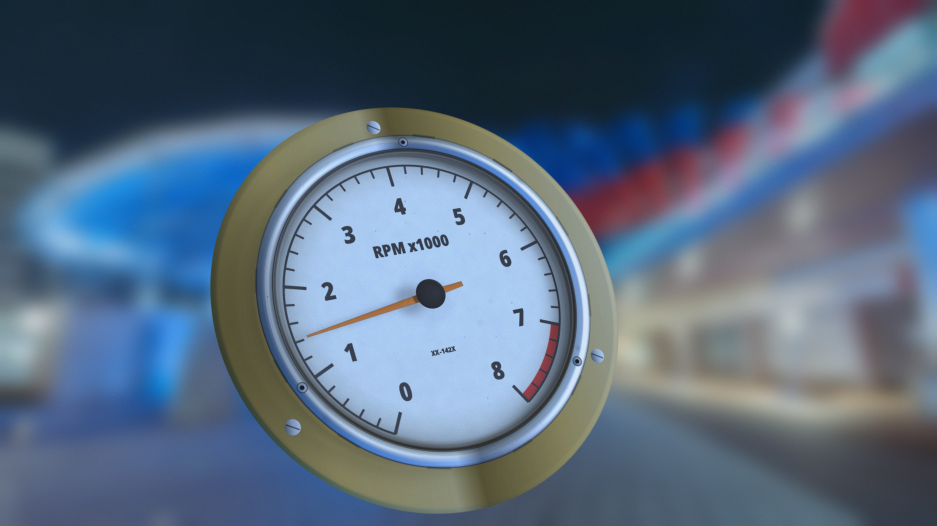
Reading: value=1400 unit=rpm
